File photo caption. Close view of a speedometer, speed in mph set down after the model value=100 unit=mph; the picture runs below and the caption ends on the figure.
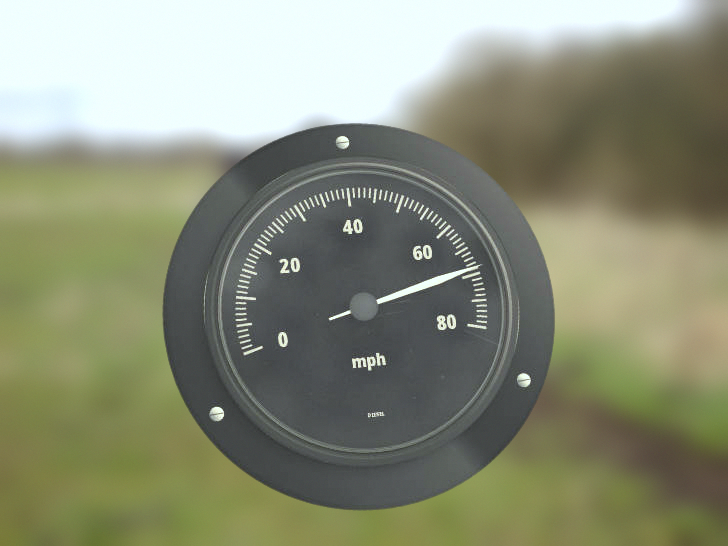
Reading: value=69 unit=mph
